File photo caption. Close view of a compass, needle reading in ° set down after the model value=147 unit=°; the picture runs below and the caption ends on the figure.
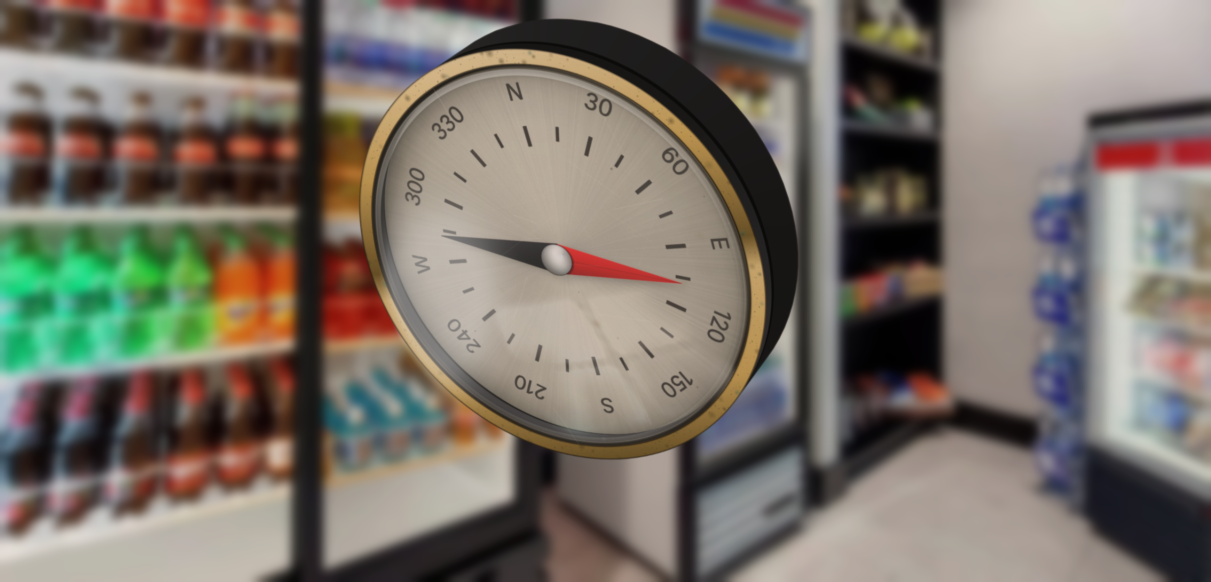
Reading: value=105 unit=°
